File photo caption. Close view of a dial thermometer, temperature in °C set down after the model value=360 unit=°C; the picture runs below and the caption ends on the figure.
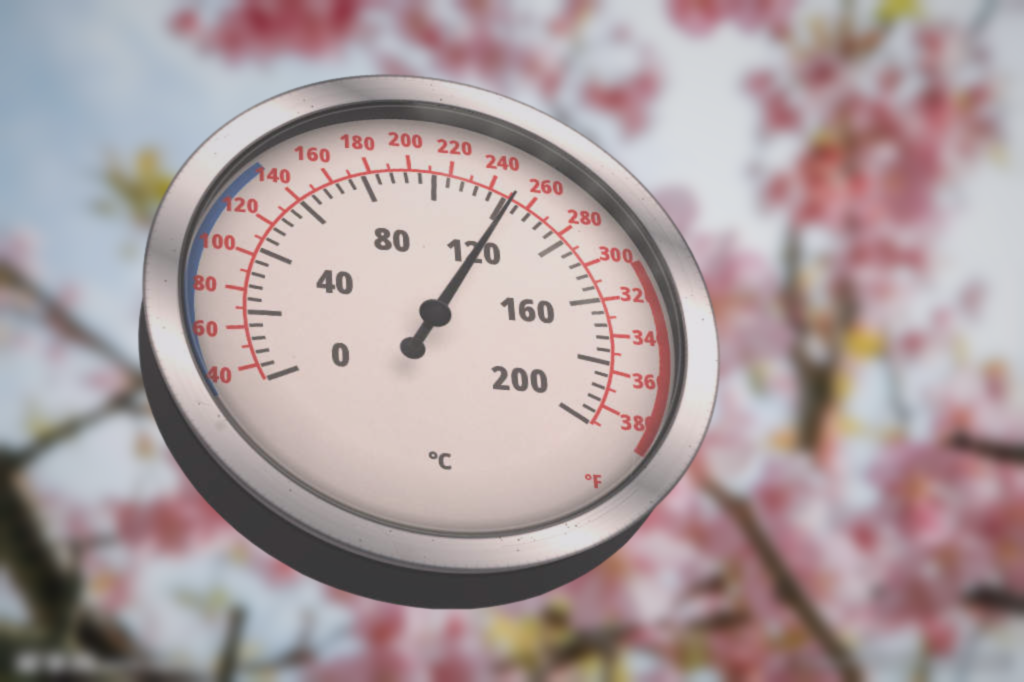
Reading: value=122 unit=°C
